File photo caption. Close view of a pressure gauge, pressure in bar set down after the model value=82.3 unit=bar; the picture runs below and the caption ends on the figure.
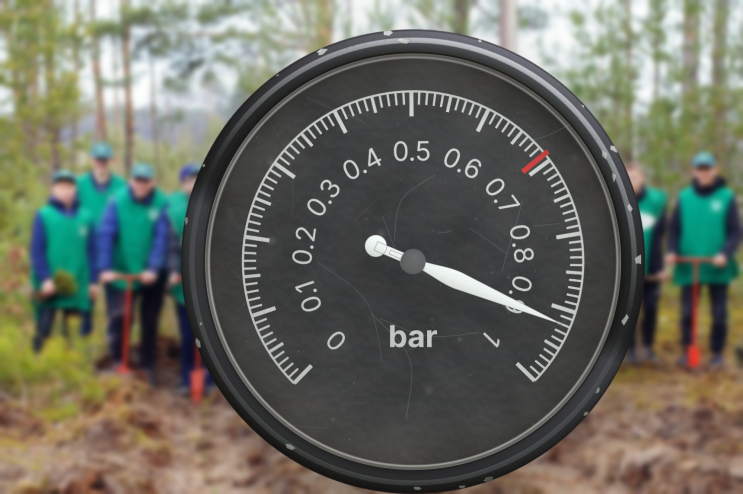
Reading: value=0.92 unit=bar
